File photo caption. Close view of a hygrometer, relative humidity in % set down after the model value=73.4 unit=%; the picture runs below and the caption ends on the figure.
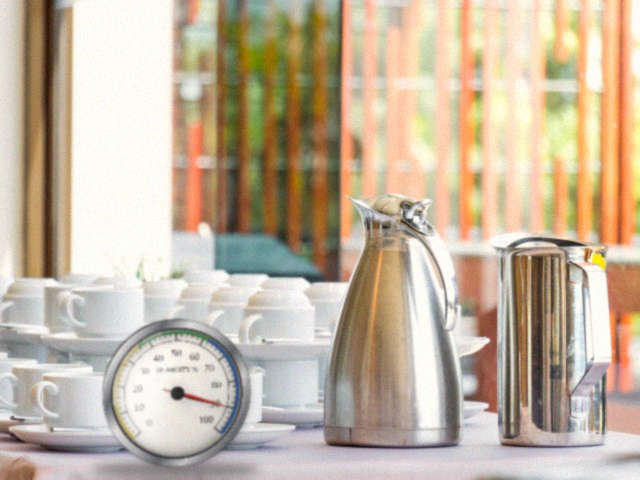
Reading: value=90 unit=%
